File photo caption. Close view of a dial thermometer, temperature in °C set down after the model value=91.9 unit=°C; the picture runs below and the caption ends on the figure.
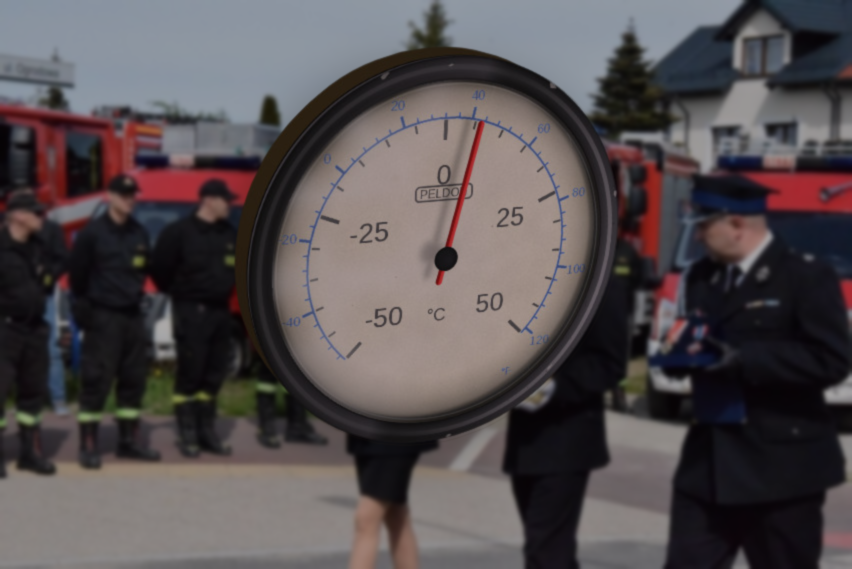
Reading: value=5 unit=°C
